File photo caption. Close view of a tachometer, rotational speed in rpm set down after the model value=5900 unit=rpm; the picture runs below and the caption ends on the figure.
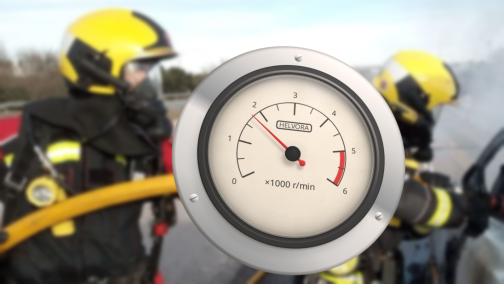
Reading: value=1750 unit=rpm
